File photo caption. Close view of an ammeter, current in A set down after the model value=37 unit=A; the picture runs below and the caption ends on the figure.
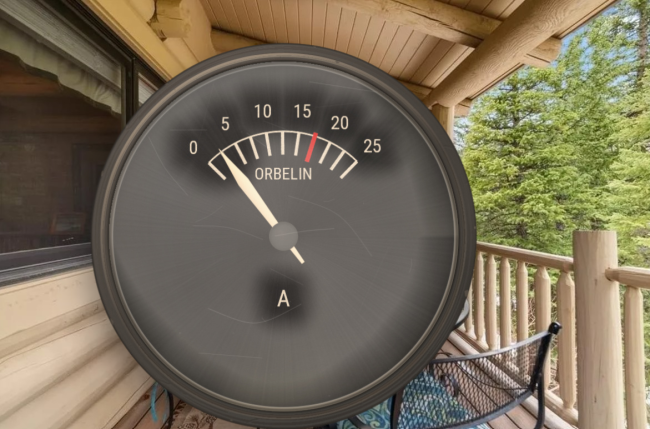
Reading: value=2.5 unit=A
